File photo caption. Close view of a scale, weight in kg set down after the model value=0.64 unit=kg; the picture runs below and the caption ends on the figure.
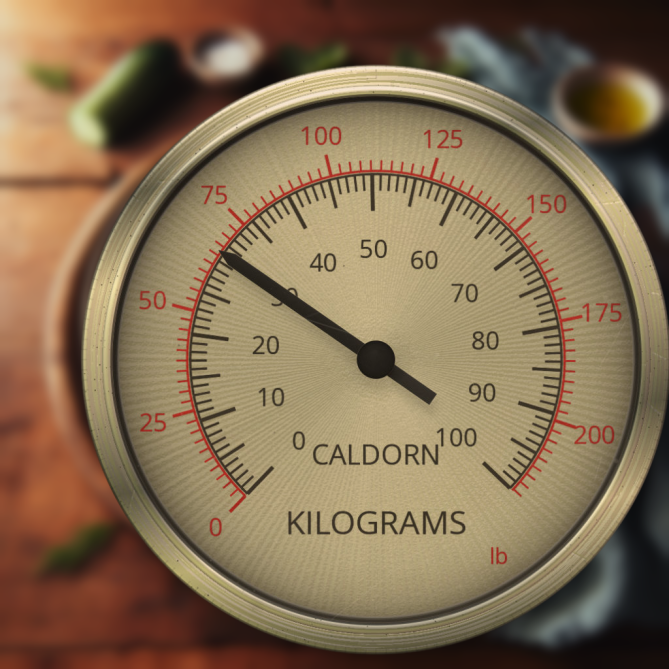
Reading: value=30 unit=kg
